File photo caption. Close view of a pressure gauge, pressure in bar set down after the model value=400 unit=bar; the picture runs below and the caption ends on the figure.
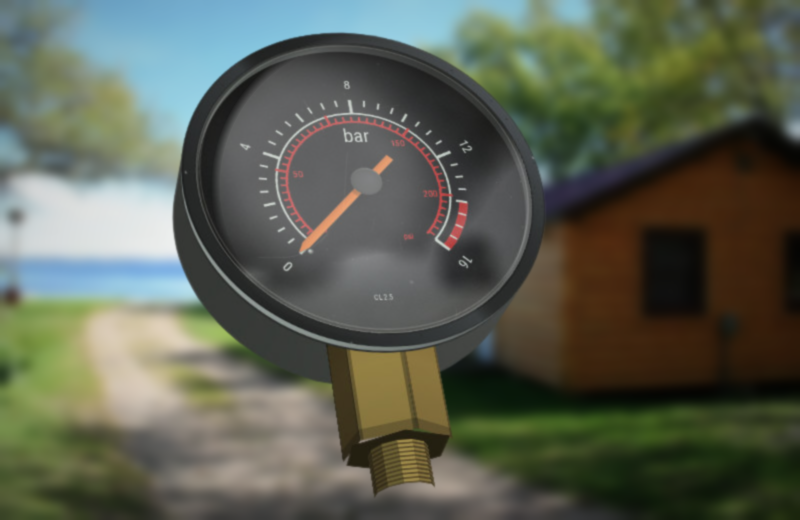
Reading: value=0 unit=bar
